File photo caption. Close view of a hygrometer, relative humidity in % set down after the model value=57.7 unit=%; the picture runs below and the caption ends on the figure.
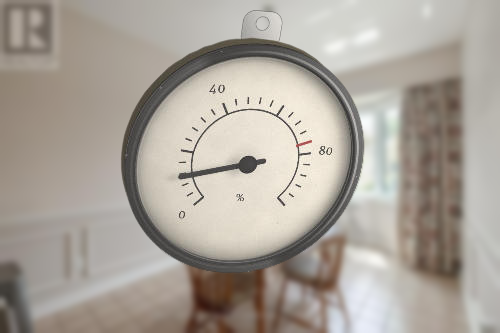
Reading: value=12 unit=%
